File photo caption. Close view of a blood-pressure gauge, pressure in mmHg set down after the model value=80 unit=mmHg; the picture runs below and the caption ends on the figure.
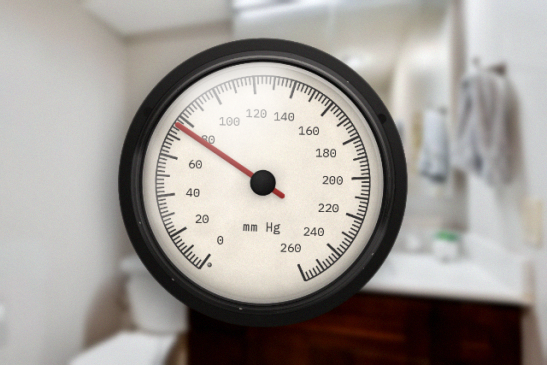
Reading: value=76 unit=mmHg
